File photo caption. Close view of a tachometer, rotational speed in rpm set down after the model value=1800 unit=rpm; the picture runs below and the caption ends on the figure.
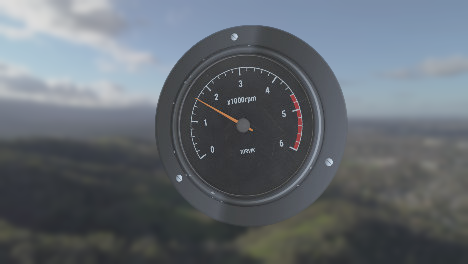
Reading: value=1600 unit=rpm
